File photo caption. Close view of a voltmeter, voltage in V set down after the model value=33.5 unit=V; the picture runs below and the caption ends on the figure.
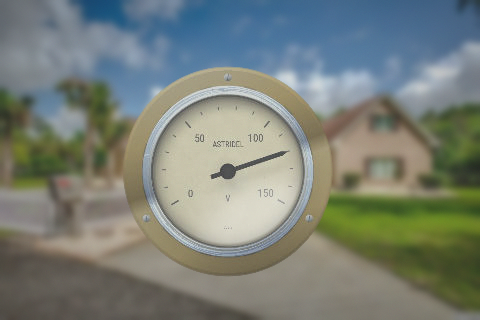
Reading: value=120 unit=V
